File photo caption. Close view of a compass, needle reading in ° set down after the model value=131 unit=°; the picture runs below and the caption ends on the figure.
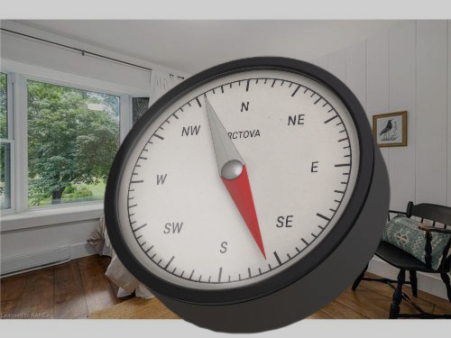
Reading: value=155 unit=°
